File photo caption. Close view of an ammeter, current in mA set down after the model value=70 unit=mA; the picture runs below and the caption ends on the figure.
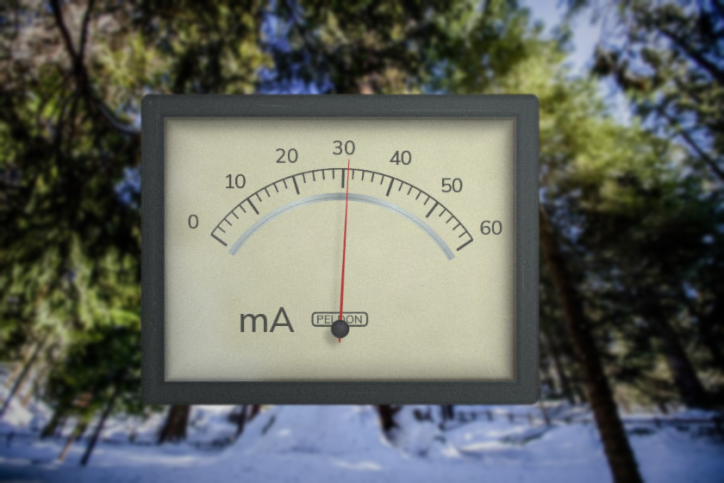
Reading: value=31 unit=mA
